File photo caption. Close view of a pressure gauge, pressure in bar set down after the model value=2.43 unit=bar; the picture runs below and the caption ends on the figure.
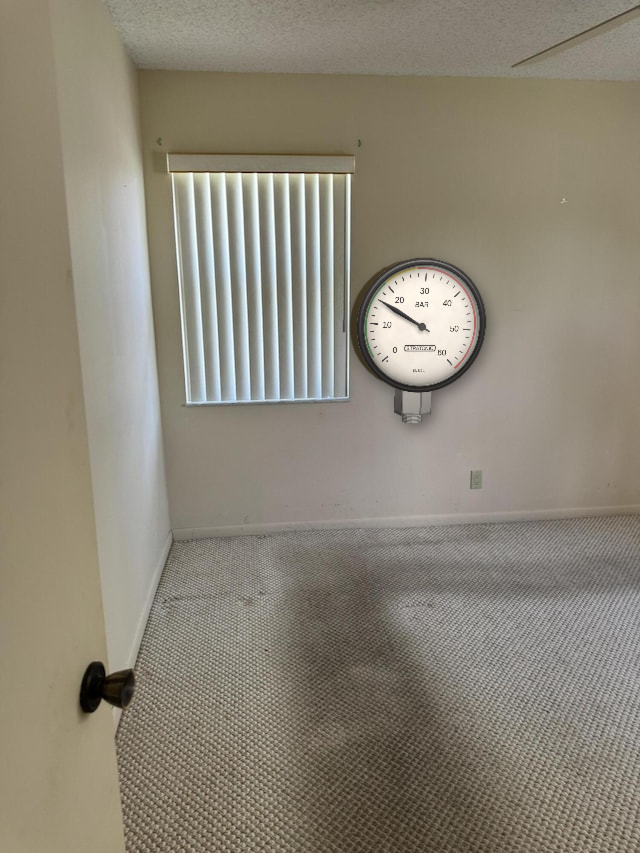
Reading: value=16 unit=bar
